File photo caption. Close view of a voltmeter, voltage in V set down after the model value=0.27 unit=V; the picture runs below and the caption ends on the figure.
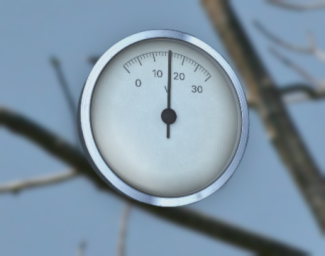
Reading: value=15 unit=V
